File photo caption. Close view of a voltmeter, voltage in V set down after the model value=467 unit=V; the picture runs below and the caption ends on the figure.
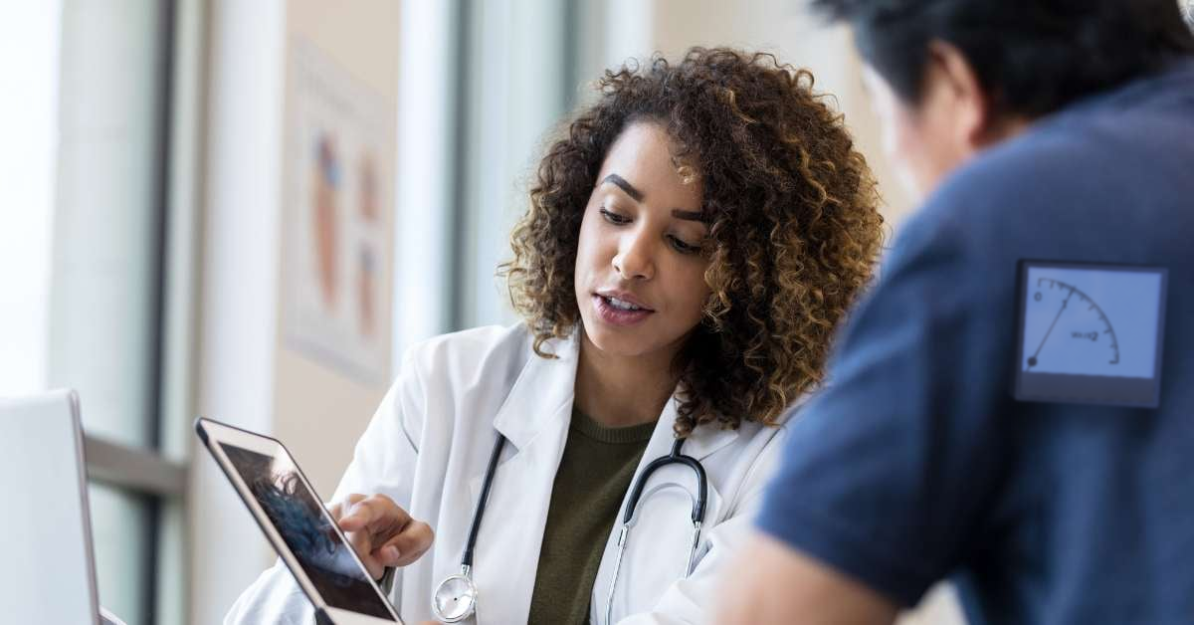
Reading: value=1 unit=V
